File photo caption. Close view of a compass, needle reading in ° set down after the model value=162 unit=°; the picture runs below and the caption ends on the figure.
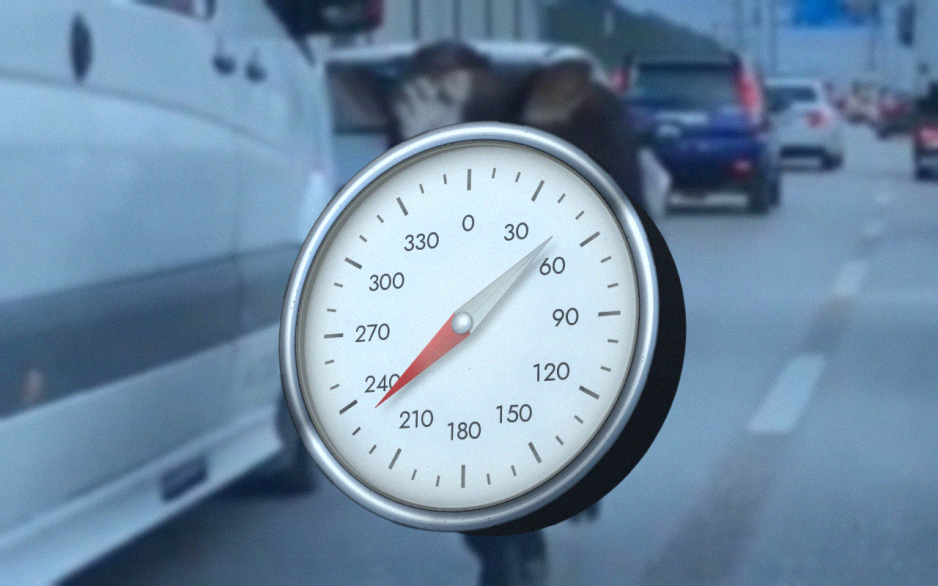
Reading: value=230 unit=°
